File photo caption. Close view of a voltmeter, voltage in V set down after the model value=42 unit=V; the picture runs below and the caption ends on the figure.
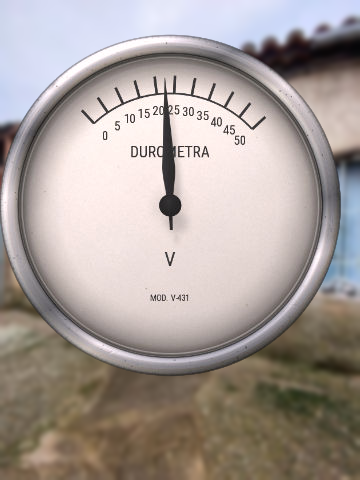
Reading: value=22.5 unit=V
